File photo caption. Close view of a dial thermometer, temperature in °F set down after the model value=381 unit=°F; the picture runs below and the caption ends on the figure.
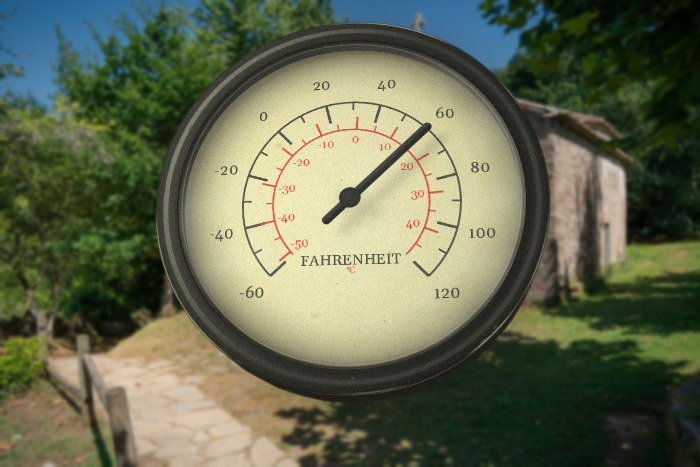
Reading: value=60 unit=°F
